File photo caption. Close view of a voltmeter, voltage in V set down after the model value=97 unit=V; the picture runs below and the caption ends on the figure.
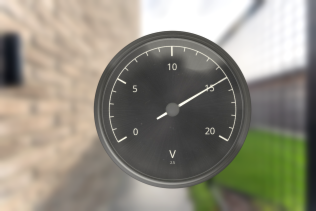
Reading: value=15 unit=V
